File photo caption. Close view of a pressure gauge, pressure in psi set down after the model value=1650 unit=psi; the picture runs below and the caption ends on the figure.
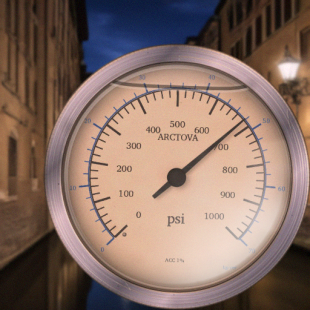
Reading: value=680 unit=psi
